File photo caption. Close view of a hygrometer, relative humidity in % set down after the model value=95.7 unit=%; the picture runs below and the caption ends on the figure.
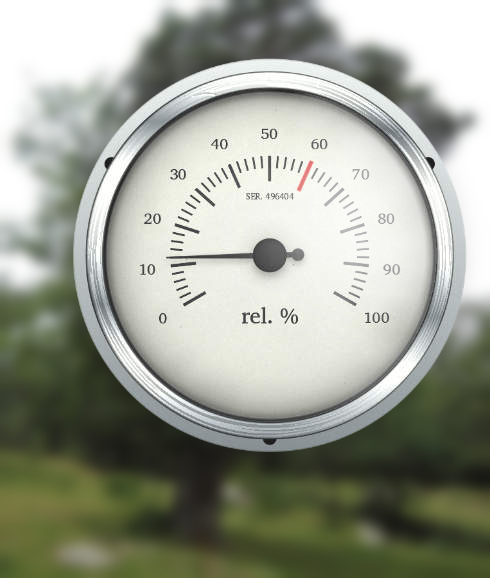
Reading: value=12 unit=%
